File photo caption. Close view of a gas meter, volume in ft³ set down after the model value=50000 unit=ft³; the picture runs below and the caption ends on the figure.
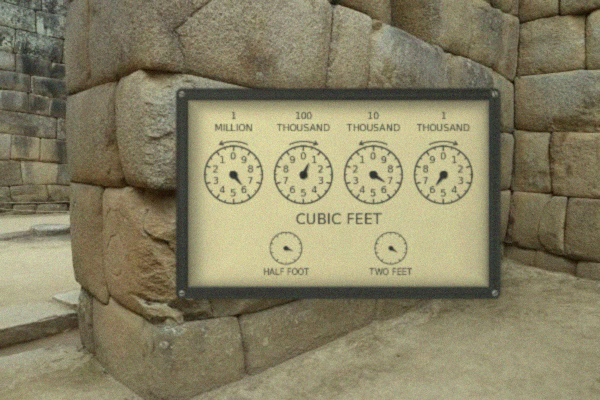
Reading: value=606600 unit=ft³
